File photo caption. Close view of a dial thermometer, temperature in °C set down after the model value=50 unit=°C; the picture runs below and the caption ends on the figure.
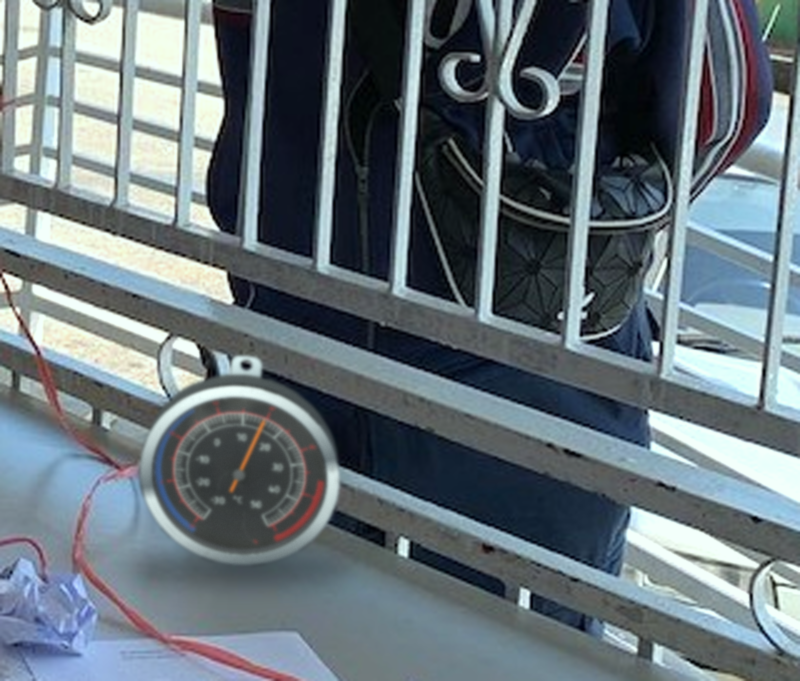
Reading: value=15 unit=°C
